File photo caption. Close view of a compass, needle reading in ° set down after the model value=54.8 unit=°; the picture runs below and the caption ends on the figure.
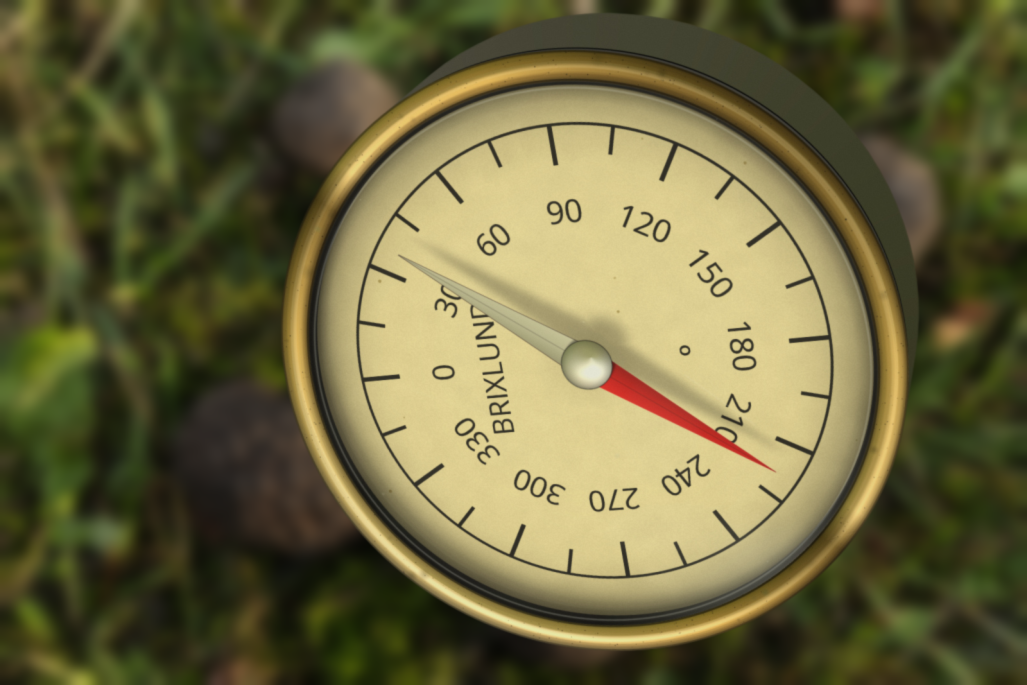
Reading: value=217.5 unit=°
